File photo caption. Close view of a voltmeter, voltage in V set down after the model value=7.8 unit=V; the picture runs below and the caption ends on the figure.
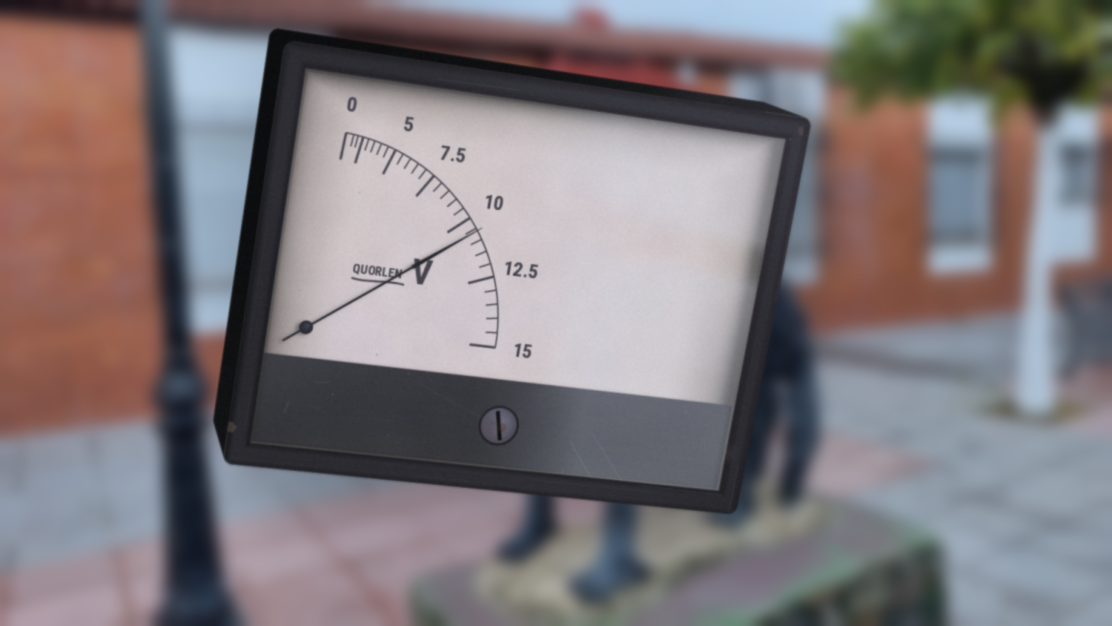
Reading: value=10.5 unit=V
